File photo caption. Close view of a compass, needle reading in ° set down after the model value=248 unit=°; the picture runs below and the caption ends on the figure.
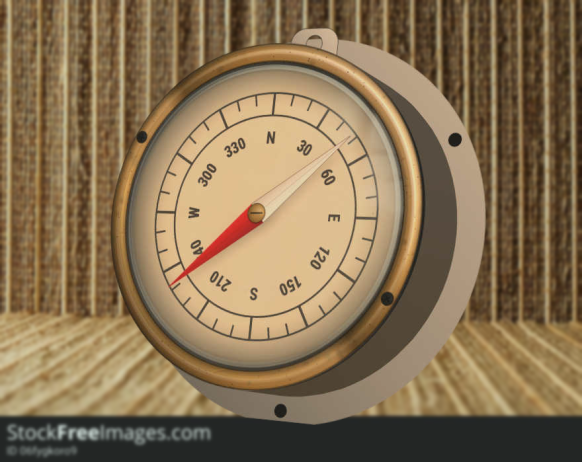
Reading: value=230 unit=°
